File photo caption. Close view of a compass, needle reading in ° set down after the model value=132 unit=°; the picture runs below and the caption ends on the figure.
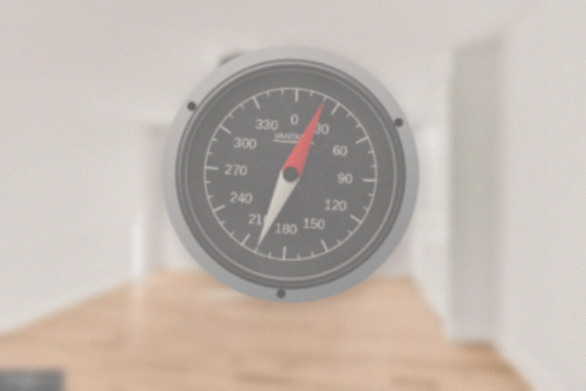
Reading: value=20 unit=°
